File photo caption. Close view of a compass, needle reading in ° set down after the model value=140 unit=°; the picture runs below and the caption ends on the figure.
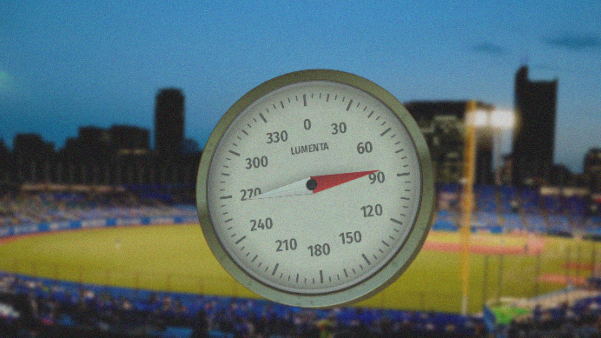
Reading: value=85 unit=°
